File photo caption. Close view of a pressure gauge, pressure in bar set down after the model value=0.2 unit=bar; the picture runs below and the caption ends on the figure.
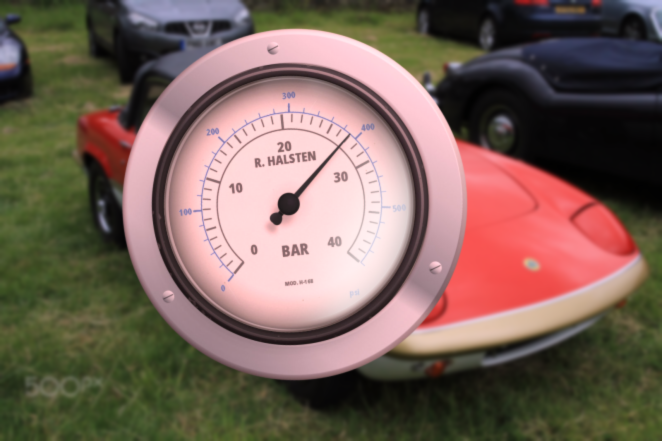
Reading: value=27 unit=bar
